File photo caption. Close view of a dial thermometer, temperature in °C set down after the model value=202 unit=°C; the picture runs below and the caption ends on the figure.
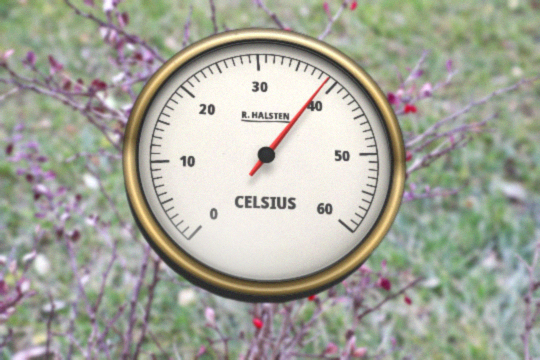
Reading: value=39 unit=°C
